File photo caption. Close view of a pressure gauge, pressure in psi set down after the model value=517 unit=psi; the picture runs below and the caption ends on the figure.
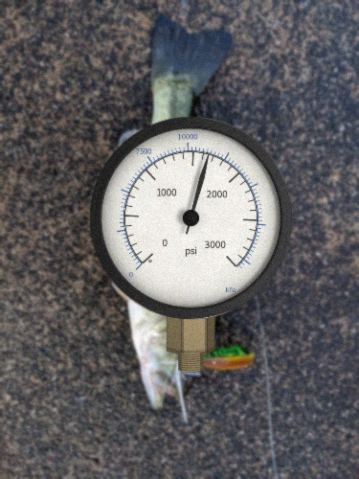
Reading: value=1650 unit=psi
